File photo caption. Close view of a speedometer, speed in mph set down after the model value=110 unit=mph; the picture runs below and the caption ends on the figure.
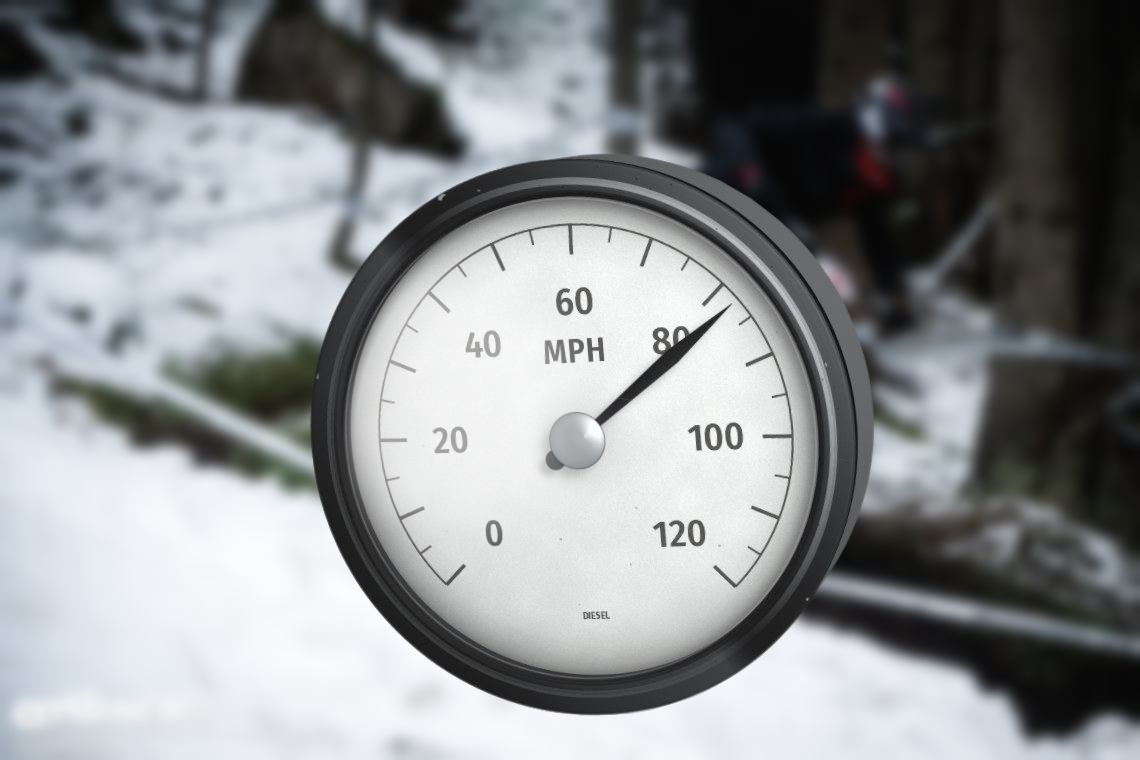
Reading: value=82.5 unit=mph
